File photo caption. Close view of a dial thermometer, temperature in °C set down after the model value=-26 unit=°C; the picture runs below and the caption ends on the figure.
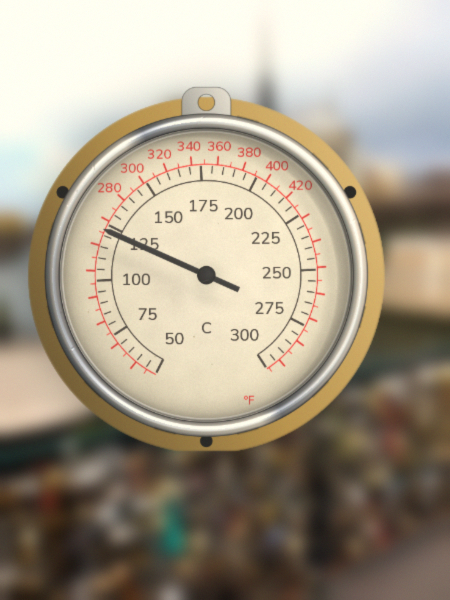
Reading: value=122.5 unit=°C
